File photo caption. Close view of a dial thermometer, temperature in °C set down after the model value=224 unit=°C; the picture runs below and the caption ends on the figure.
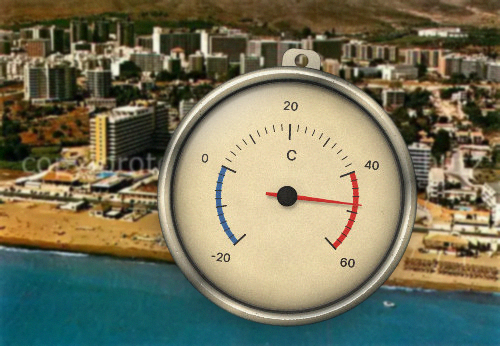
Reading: value=48 unit=°C
